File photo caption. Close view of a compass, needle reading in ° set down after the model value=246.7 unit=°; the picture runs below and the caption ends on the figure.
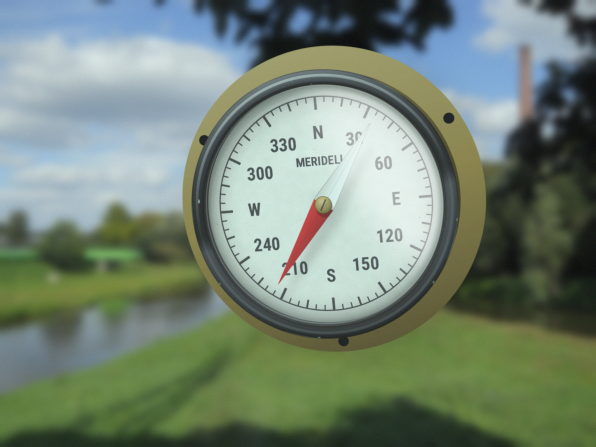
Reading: value=215 unit=°
